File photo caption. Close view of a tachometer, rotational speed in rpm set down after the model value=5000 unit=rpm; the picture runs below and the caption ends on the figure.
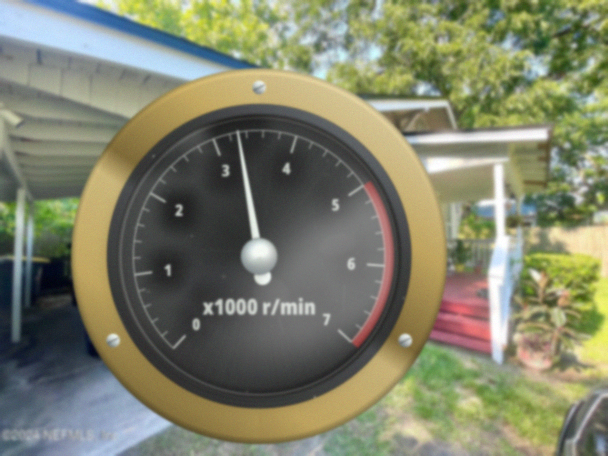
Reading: value=3300 unit=rpm
